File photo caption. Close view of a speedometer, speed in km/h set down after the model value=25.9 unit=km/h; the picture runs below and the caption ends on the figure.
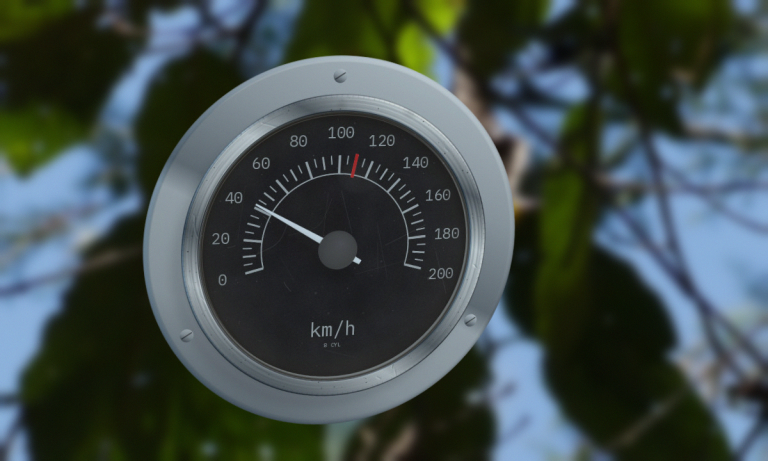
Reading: value=42.5 unit=km/h
